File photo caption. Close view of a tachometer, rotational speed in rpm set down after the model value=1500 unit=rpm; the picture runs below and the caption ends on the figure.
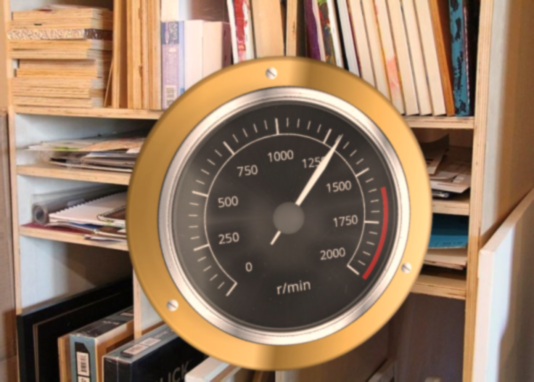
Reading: value=1300 unit=rpm
